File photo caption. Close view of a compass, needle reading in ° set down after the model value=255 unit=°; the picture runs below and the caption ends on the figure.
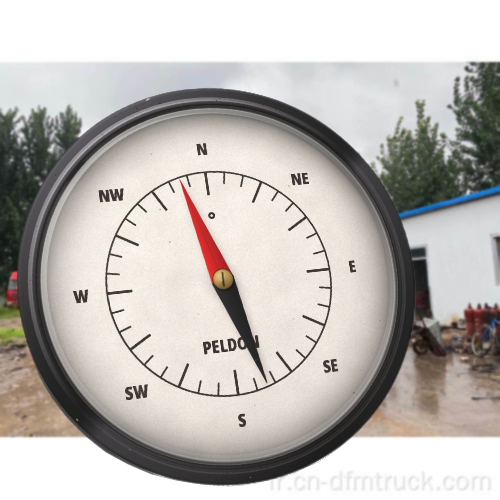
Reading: value=345 unit=°
